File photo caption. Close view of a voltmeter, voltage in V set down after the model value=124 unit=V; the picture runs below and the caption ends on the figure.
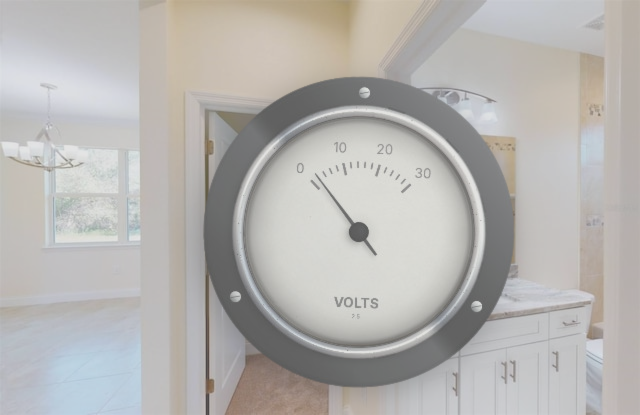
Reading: value=2 unit=V
